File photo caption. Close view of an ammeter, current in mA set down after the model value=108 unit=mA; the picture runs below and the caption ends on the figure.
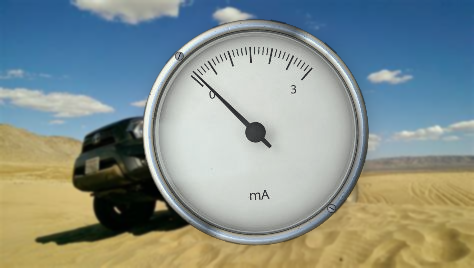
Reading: value=0.1 unit=mA
